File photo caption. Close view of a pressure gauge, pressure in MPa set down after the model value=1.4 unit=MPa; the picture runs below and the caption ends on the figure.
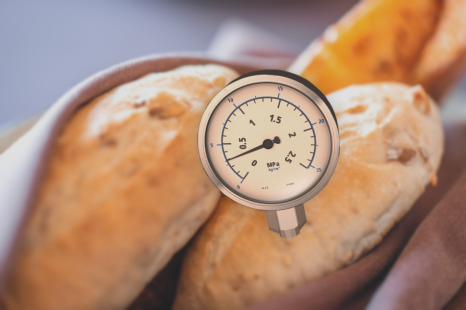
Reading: value=0.3 unit=MPa
